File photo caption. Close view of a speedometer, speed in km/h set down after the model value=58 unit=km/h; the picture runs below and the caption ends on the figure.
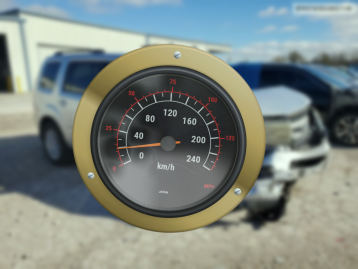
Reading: value=20 unit=km/h
